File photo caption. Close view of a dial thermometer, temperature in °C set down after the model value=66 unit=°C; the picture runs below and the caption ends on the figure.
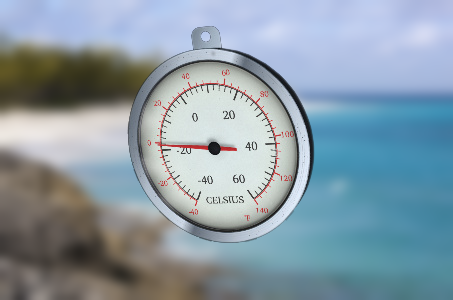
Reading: value=-18 unit=°C
